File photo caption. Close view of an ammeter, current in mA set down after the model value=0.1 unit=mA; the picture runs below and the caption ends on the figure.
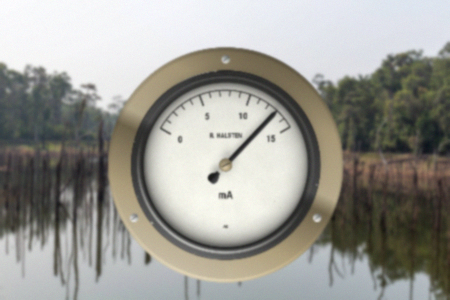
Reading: value=13 unit=mA
